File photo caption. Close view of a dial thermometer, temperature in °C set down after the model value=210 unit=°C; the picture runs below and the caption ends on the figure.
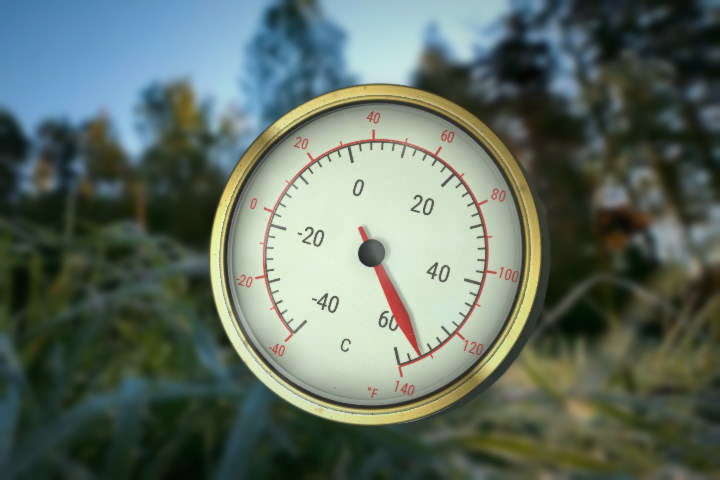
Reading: value=56 unit=°C
